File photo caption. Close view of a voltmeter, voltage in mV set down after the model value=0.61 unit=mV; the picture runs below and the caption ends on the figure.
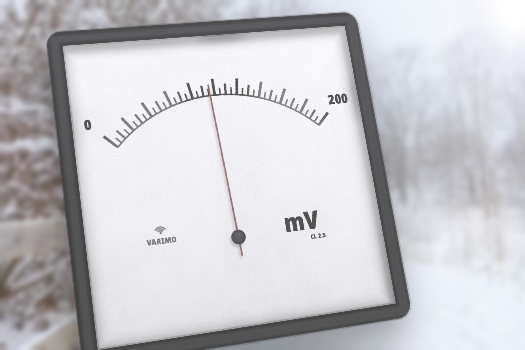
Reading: value=95 unit=mV
